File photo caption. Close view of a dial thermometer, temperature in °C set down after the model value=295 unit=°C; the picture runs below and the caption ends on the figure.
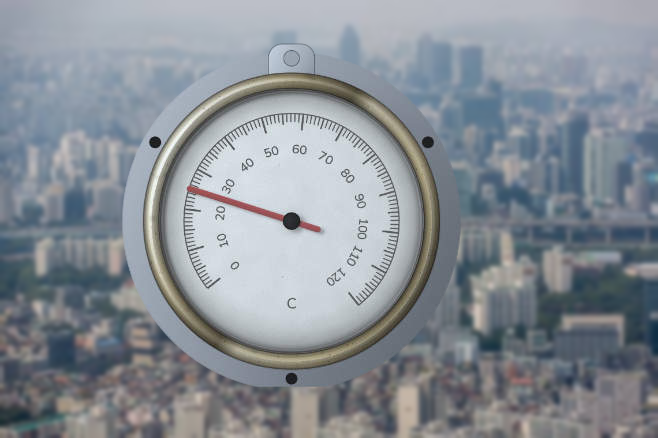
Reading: value=25 unit=°C
